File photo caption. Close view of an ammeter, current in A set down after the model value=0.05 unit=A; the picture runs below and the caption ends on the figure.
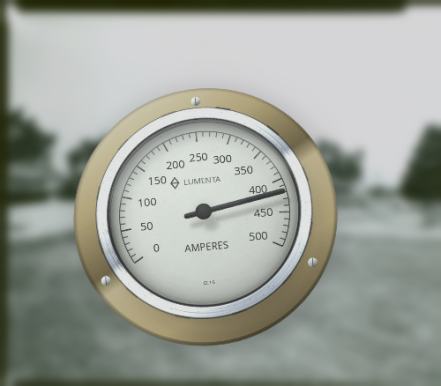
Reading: value=420 unit=A
